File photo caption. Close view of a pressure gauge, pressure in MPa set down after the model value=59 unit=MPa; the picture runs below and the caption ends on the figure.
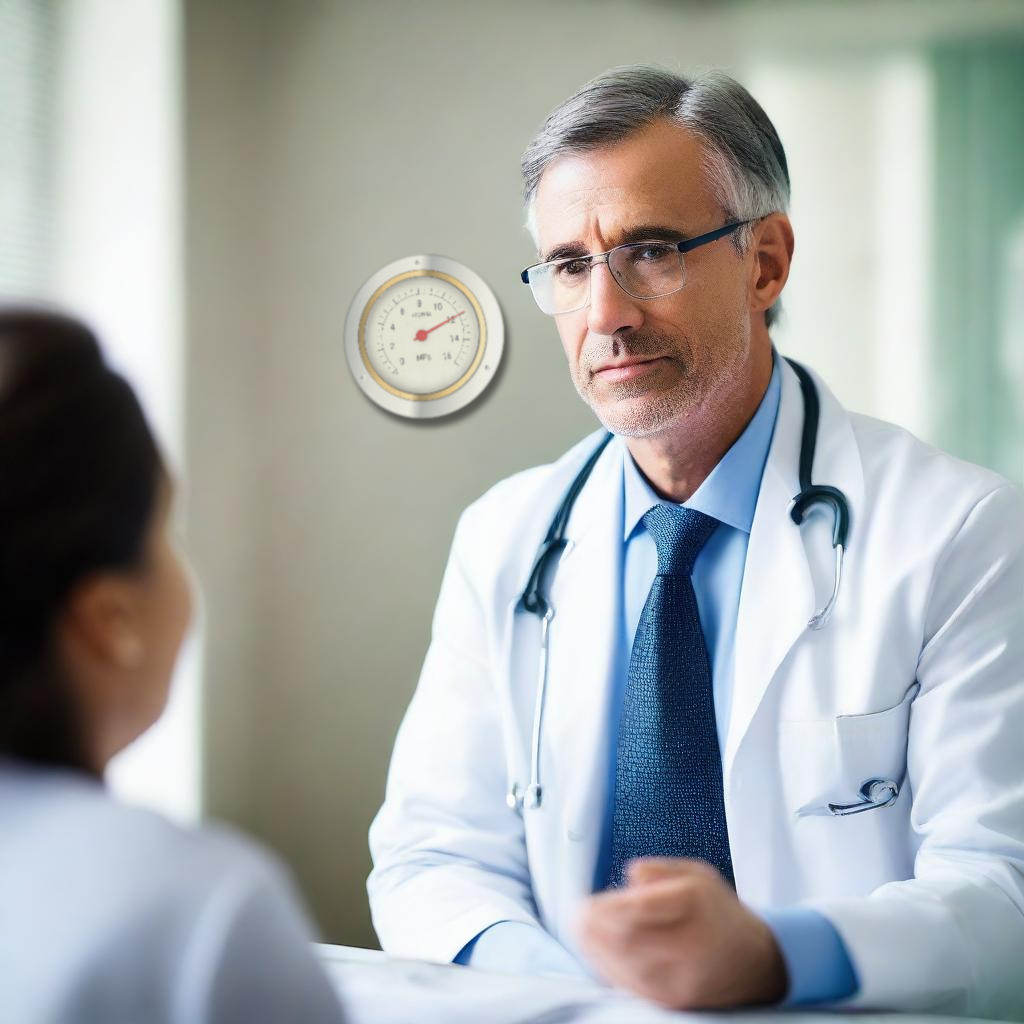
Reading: value=12 unit=MPa
